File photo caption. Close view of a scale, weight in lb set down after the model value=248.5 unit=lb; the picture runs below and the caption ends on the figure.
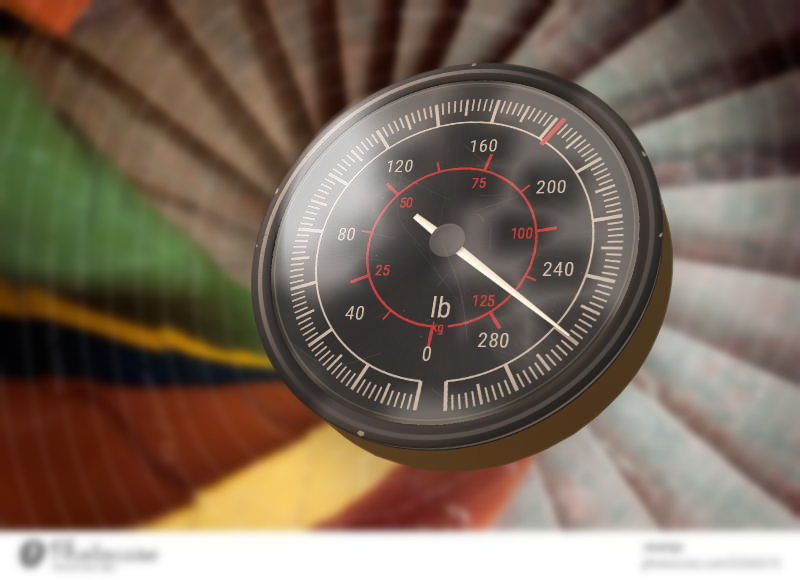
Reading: value=260 unit=lb
